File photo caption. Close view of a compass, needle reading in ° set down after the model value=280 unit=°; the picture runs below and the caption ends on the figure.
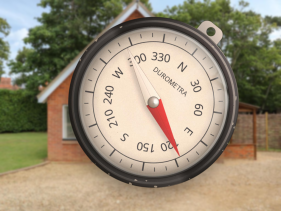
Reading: value=115 unit=°
